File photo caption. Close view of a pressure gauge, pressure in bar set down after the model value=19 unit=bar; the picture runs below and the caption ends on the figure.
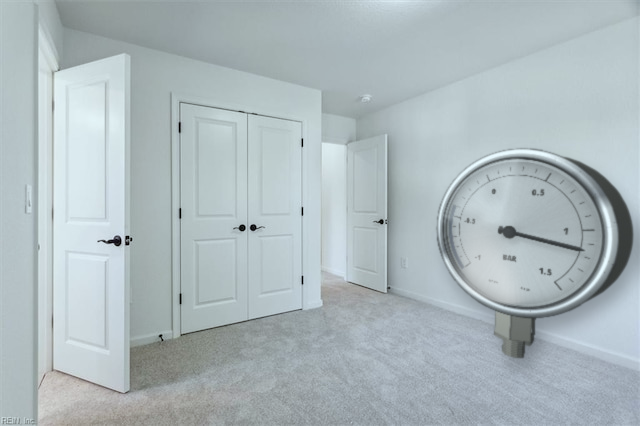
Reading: value=1.15 unit=bar
